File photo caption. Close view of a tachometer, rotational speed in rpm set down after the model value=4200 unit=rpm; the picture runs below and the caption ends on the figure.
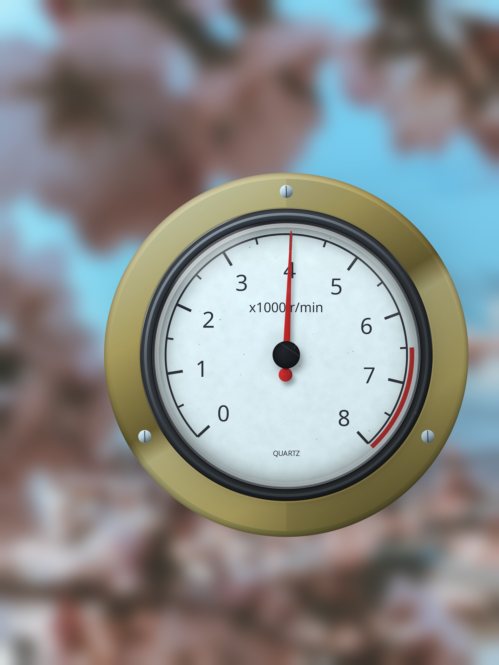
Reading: value=4000 unit=rpm
